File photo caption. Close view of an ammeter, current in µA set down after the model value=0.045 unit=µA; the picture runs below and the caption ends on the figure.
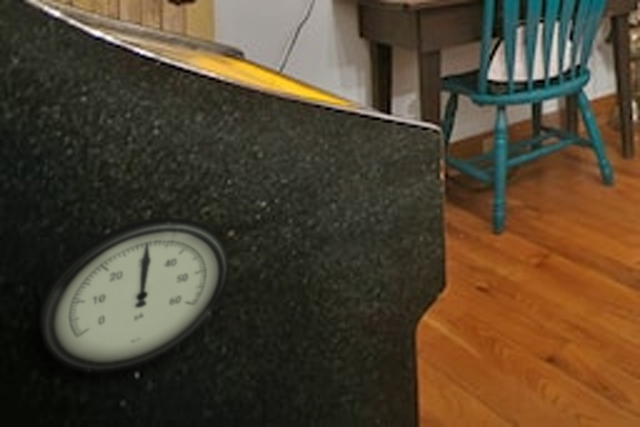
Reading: value=30 unit=µA
